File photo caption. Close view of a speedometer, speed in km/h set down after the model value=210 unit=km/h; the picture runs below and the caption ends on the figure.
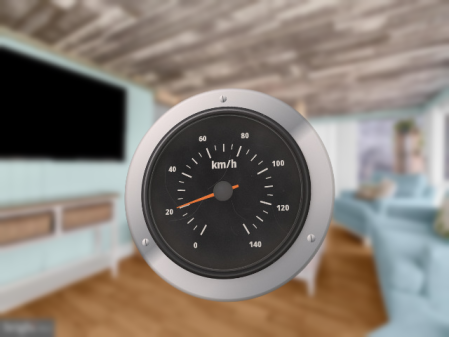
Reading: value=20 unit=km/h
